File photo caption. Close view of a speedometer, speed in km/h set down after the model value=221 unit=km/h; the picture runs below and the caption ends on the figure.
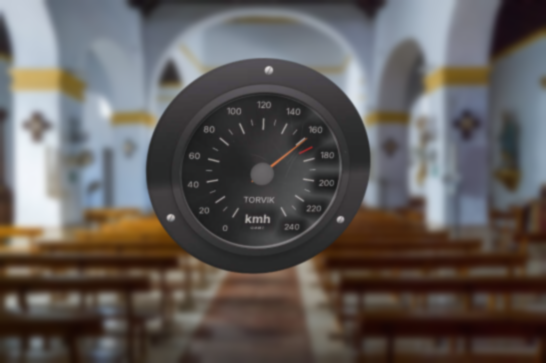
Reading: value=160 unit=km/h
